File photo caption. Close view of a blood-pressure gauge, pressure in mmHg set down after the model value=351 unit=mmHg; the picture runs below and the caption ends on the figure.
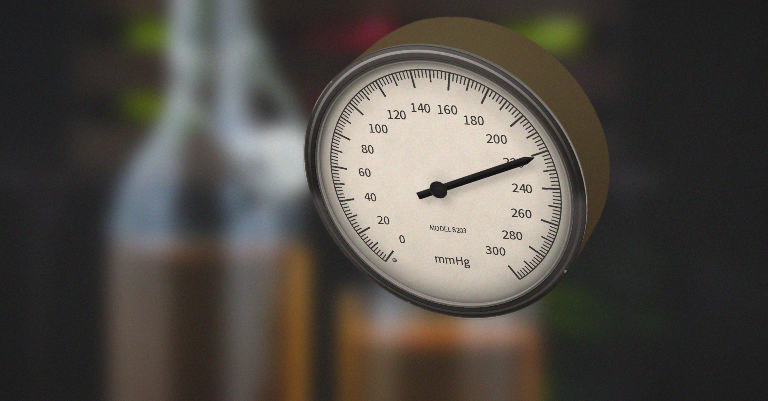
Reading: value=220 unit=mmHg
